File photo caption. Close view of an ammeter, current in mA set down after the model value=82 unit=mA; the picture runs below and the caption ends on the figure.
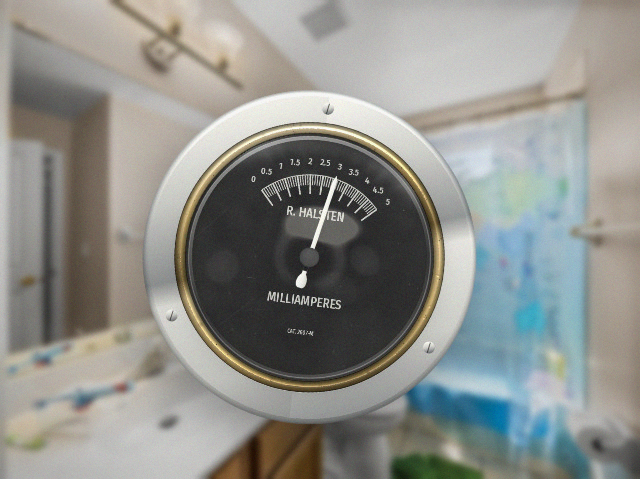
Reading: value=3 unit=mA
